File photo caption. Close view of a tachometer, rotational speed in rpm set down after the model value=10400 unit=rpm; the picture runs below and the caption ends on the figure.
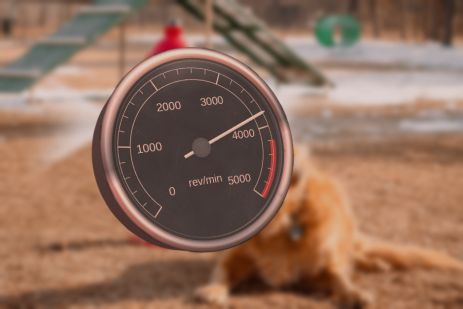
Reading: value=3800 unit=rpm
